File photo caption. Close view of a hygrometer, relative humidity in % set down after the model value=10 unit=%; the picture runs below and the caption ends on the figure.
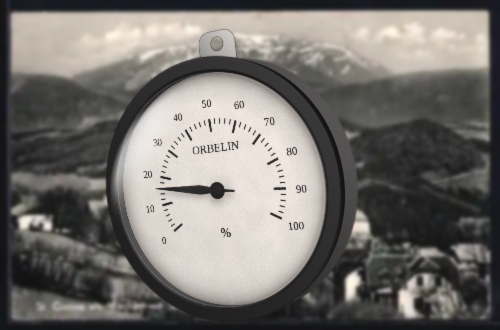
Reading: value=16 unit=%
